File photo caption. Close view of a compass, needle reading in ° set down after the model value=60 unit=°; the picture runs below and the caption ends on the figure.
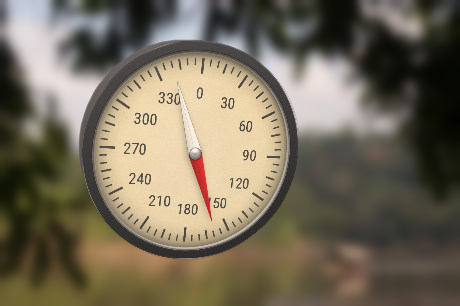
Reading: value=160 unit=°
